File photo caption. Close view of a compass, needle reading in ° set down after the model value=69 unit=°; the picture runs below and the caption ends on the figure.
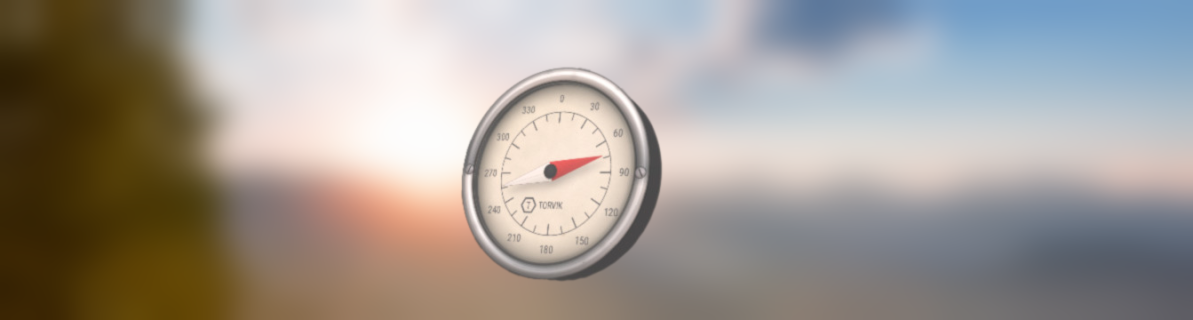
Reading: value=75 unit=°
